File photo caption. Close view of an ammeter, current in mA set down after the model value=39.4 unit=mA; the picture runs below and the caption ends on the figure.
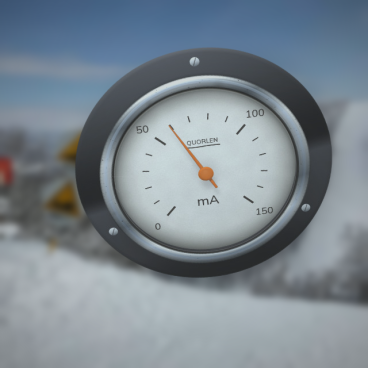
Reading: value=60 unit=mA
